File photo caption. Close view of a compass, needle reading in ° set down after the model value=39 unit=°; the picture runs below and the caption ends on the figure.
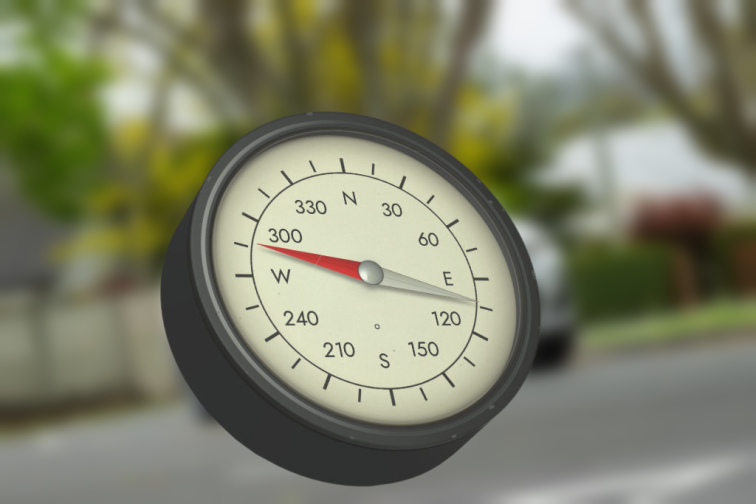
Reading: value=285 unit=°
